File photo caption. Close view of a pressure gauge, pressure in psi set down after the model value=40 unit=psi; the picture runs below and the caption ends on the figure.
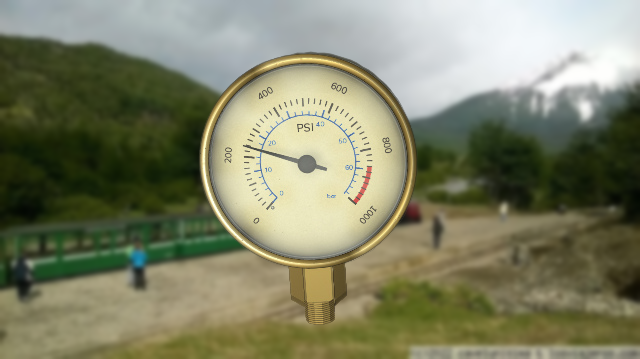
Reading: value=240 unit=psi
